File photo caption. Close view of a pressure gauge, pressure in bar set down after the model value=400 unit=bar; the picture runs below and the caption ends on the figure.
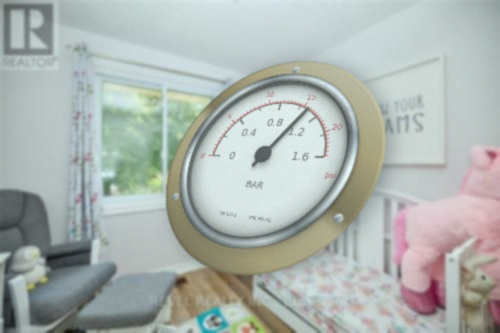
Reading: value=1.1 unit=bar
